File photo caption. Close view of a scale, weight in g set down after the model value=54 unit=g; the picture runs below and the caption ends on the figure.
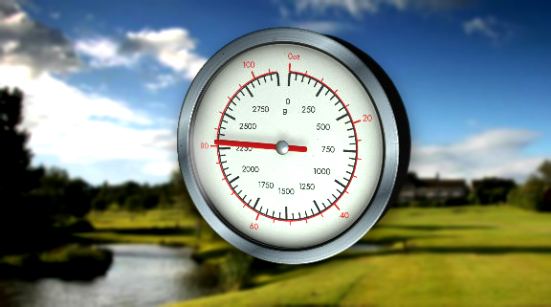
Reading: value=2300 unit=g
